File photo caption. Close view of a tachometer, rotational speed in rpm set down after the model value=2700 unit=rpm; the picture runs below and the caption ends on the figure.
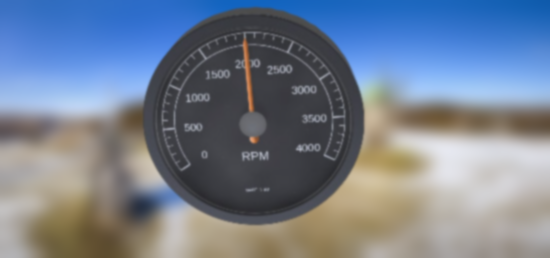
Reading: value=2000 unit=rpm
